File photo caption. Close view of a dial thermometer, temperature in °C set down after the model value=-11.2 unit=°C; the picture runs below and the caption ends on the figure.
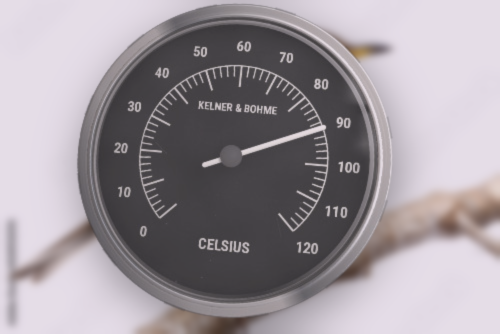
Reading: value=90 unit=°C
